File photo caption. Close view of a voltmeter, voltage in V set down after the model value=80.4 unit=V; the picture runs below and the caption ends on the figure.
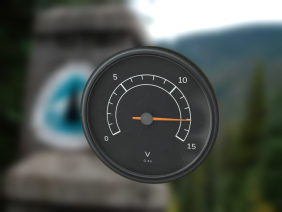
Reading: value=13 unit=V
